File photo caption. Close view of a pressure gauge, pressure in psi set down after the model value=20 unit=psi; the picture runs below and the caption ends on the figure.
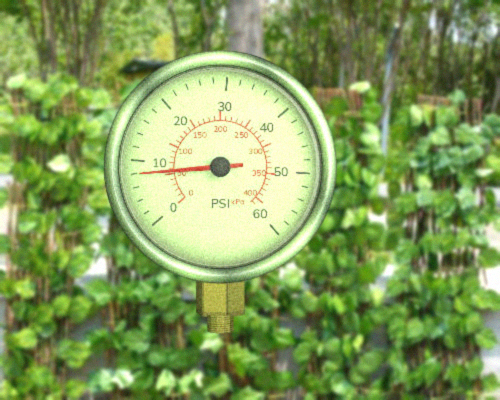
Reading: value=8 unit=psi
